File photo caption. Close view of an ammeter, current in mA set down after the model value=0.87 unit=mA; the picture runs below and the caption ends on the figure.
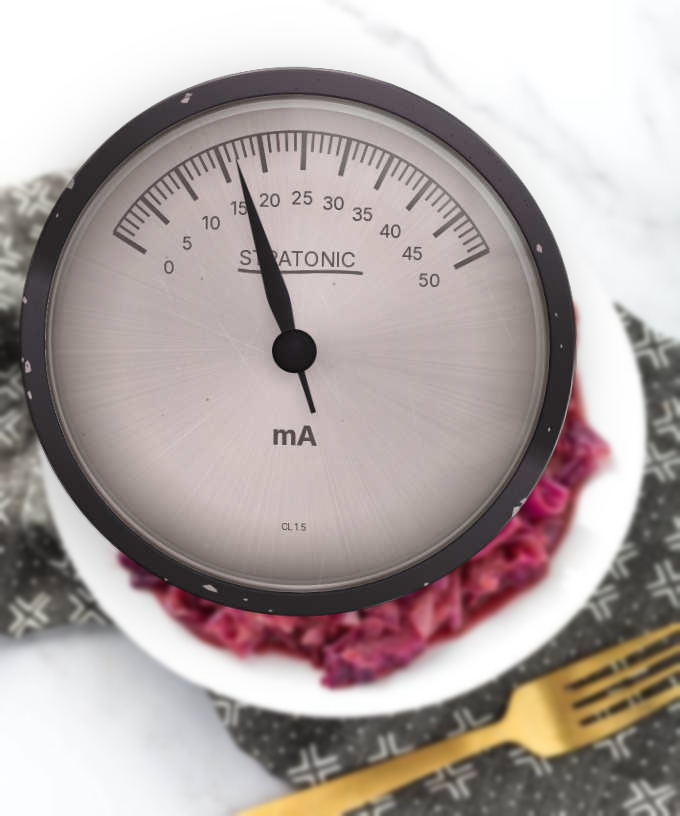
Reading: value=17 unit=mA
